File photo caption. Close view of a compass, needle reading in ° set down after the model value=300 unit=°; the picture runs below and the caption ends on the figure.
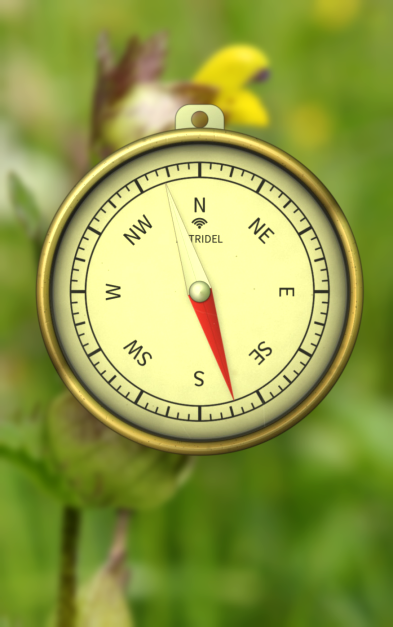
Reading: value=162.5 unit=°
